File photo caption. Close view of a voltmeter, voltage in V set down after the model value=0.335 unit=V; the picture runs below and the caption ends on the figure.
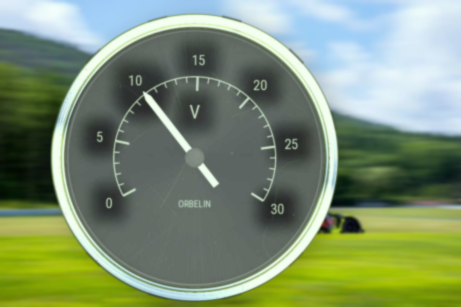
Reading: value=10 unit=V
